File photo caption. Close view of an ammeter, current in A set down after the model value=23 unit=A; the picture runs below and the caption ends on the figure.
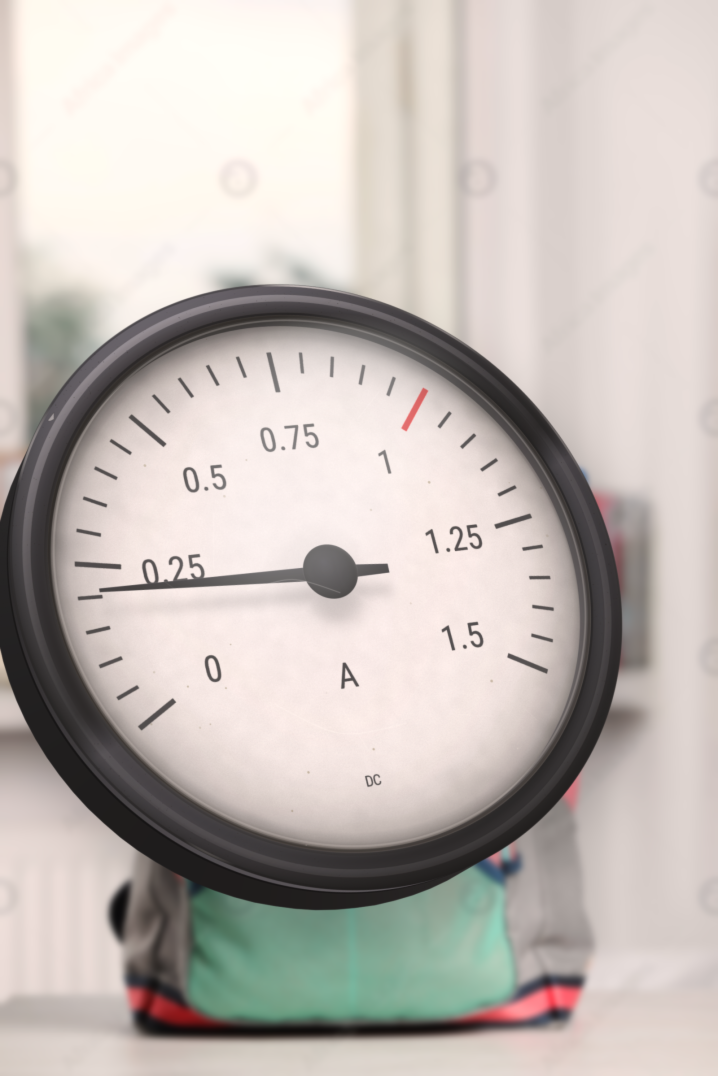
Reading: value=0.2 unit=A
